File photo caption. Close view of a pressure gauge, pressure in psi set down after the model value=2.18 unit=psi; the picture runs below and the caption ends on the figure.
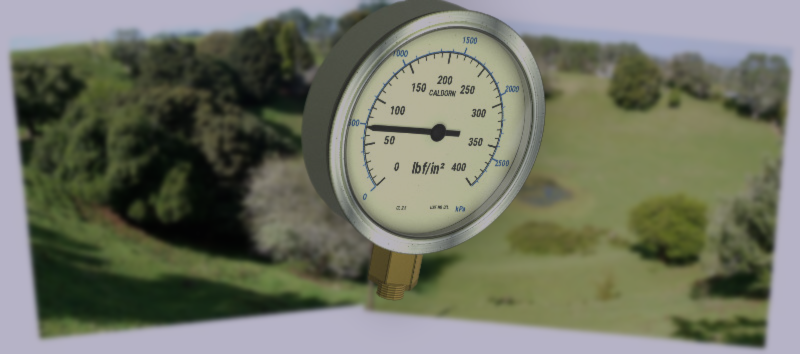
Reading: value=70 unit=psi
